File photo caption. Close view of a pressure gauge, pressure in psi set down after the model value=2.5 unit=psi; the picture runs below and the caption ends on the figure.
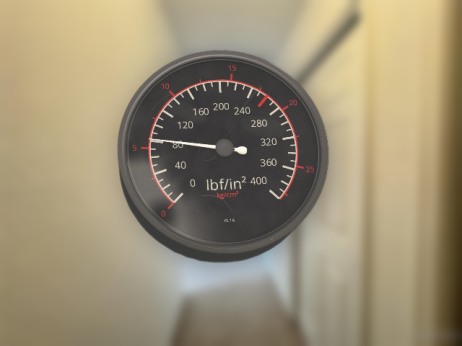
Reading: value=80 unit=psi
